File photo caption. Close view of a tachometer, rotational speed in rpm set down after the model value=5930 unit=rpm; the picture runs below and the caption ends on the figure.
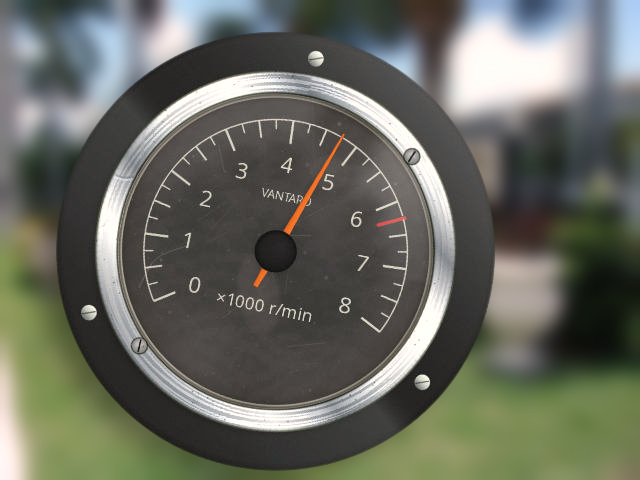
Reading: value=4750 unit=rpm
